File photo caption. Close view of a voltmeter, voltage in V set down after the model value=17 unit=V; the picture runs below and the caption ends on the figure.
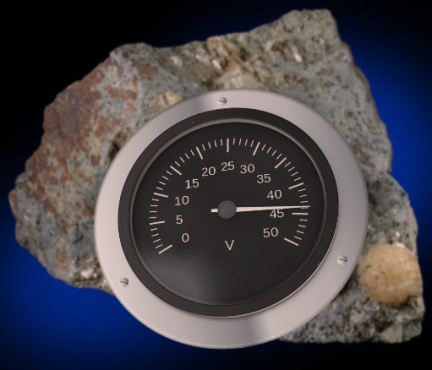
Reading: value=44 unit=V
